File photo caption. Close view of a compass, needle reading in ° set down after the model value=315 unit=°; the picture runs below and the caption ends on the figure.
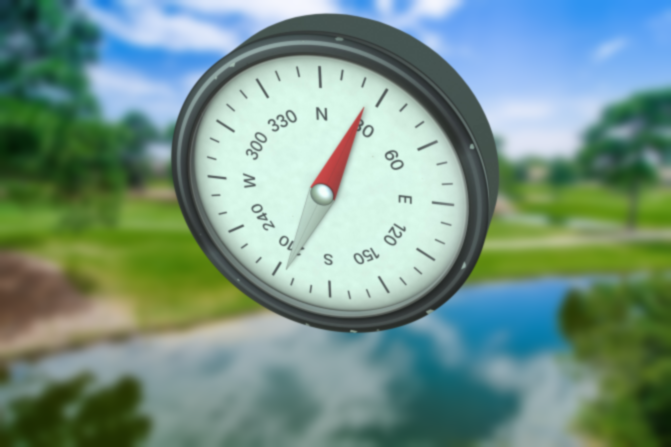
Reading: value=25 unit=°
